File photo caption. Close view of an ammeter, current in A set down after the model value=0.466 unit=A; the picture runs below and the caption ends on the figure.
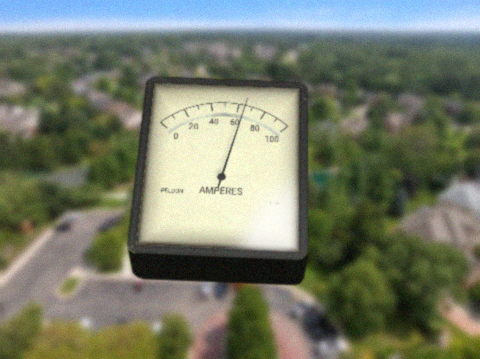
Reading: value=65 unit=A
